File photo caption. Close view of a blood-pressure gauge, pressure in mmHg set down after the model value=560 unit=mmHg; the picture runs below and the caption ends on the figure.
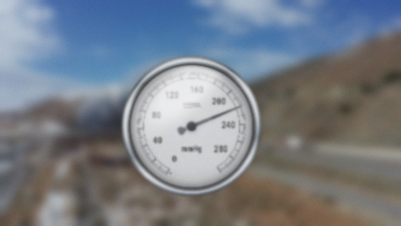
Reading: value=220 unit=mmHg
